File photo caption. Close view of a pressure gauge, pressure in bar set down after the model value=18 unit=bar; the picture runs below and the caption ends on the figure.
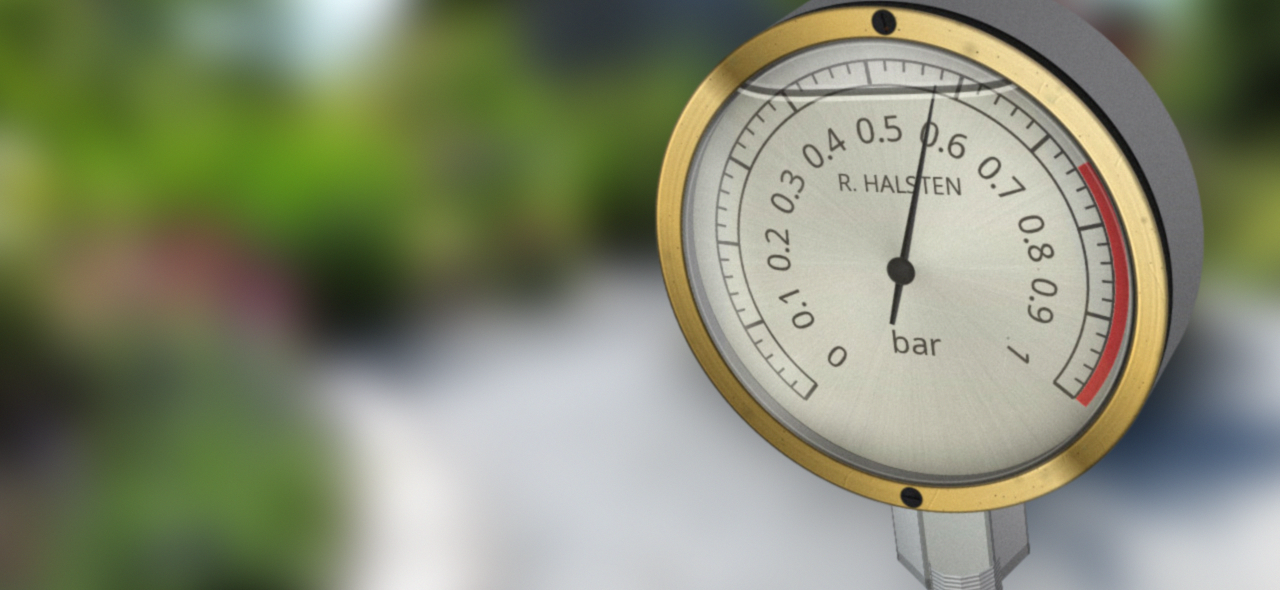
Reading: value=0.58 unit=bar
